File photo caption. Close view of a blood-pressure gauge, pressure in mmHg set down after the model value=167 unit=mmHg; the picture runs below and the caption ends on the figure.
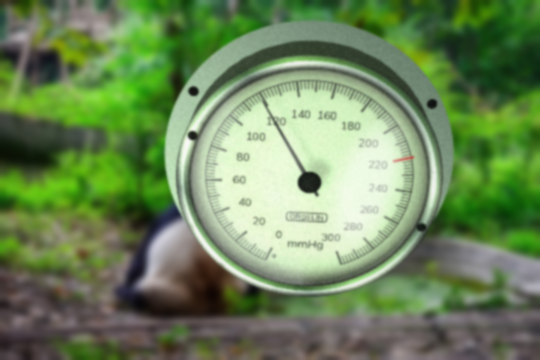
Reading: value=120 unit=mmHg
